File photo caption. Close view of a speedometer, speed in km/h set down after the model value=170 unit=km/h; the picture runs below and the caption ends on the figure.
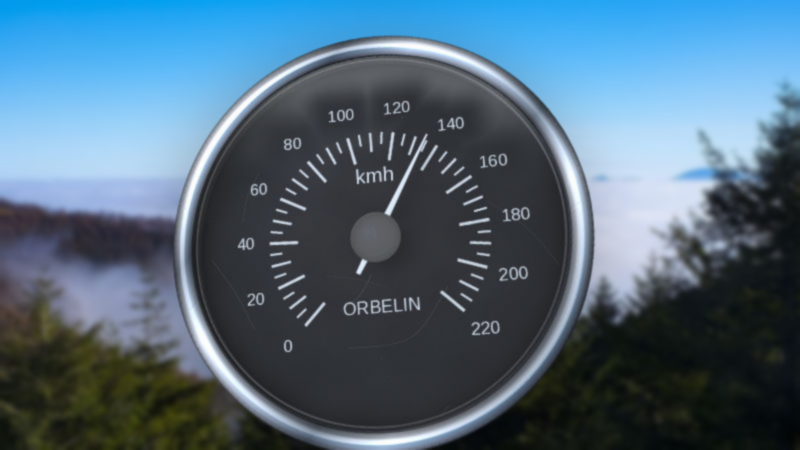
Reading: value=135 unit=km/h
